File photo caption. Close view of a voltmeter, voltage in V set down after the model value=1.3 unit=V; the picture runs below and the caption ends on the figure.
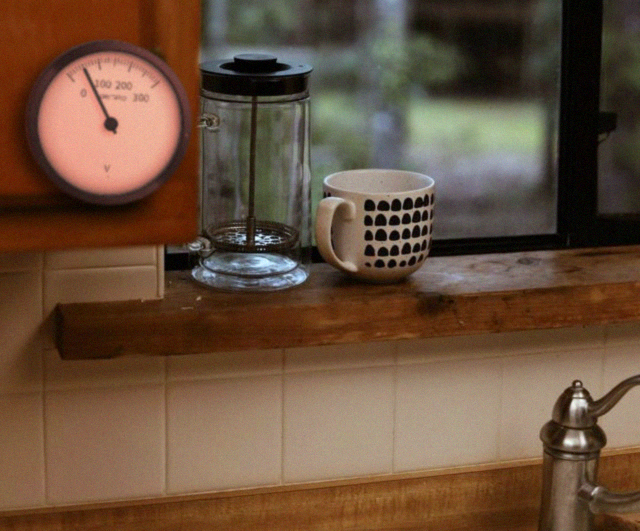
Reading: value=50 unit=V
